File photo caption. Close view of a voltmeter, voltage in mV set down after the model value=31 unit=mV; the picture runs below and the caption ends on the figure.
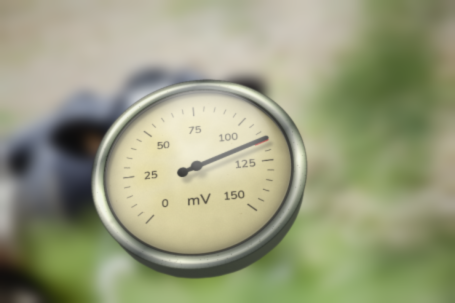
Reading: value=115 unit=mV
